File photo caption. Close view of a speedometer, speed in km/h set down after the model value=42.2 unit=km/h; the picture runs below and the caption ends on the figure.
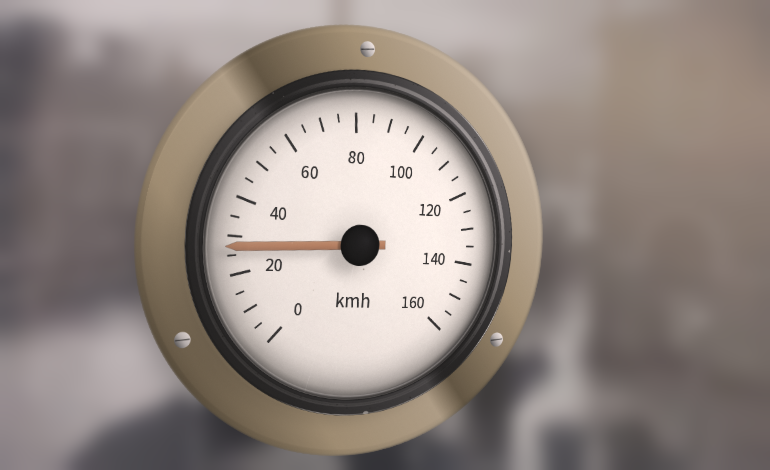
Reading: value=27.5 unit=km/h
